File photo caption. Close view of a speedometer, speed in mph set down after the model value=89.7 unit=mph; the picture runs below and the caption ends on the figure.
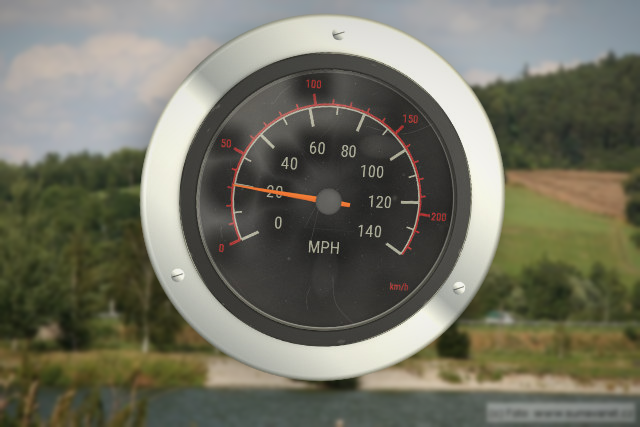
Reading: value=20 unit=mph
